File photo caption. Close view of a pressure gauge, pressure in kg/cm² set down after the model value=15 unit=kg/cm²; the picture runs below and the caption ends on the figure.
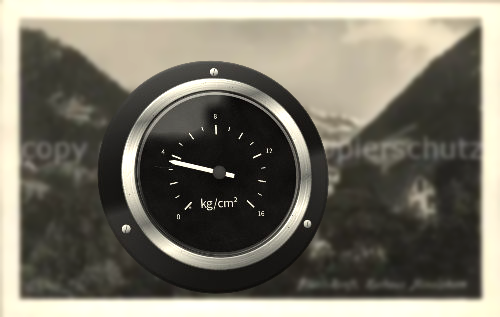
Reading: value=3.5 unit=kg/cm²
